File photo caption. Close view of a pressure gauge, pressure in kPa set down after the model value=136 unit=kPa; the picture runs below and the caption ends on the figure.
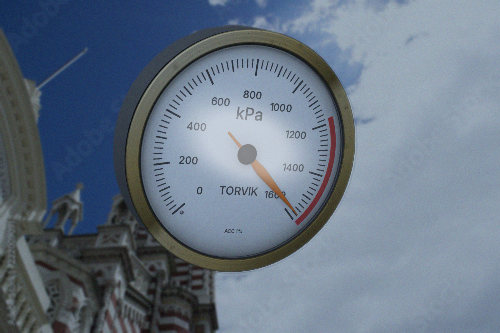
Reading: value=1580 unit=kPa
